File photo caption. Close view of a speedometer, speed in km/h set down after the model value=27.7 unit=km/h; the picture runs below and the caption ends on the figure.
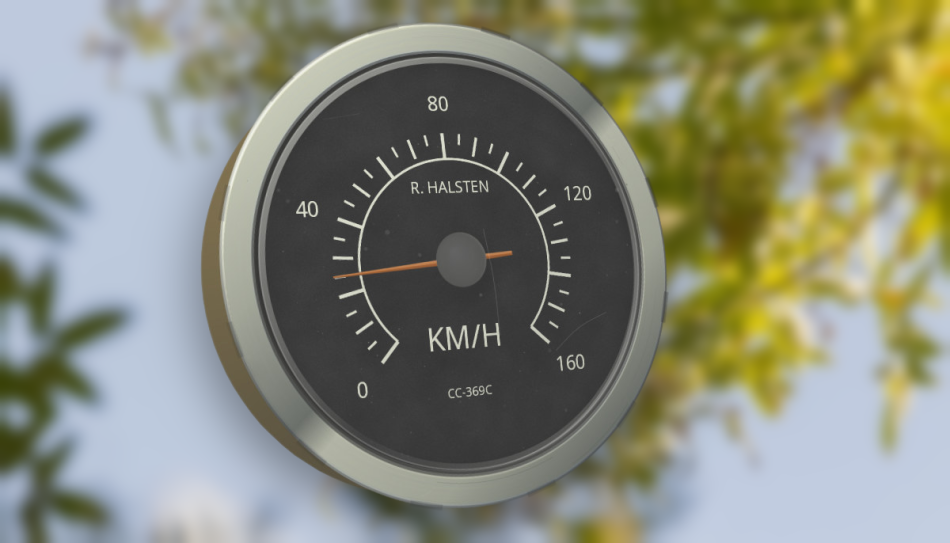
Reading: value=25 unit=km/h
